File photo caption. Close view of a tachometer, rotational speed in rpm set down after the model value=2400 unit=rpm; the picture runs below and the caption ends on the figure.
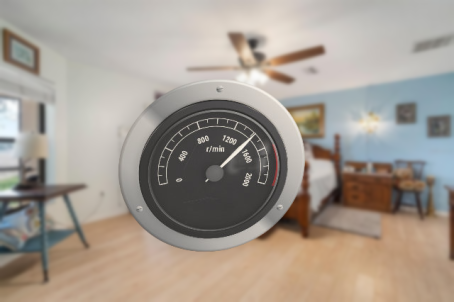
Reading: value=1400 unit=rpm
